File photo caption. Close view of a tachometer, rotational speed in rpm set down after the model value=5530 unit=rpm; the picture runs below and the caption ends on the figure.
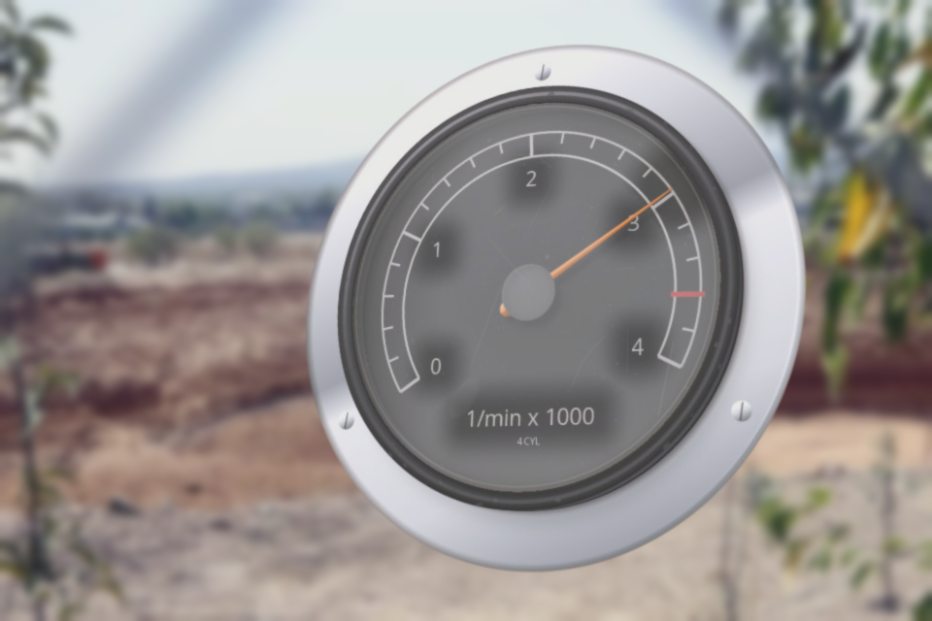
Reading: value=3000 unit=rpm
